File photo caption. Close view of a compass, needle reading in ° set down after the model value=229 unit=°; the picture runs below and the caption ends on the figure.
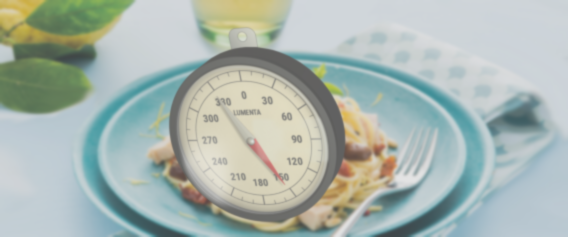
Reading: value=150 unit=°
